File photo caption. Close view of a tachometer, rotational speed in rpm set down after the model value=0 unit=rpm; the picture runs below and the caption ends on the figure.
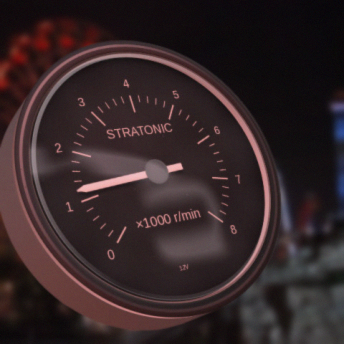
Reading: value=1200 unit=rpm
